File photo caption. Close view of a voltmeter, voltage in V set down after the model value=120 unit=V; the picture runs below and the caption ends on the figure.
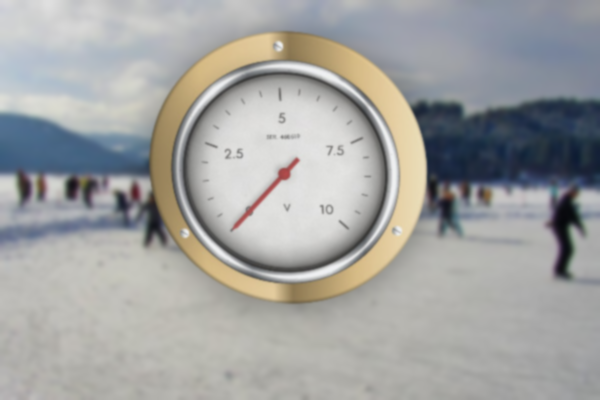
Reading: value=0 unit=V
